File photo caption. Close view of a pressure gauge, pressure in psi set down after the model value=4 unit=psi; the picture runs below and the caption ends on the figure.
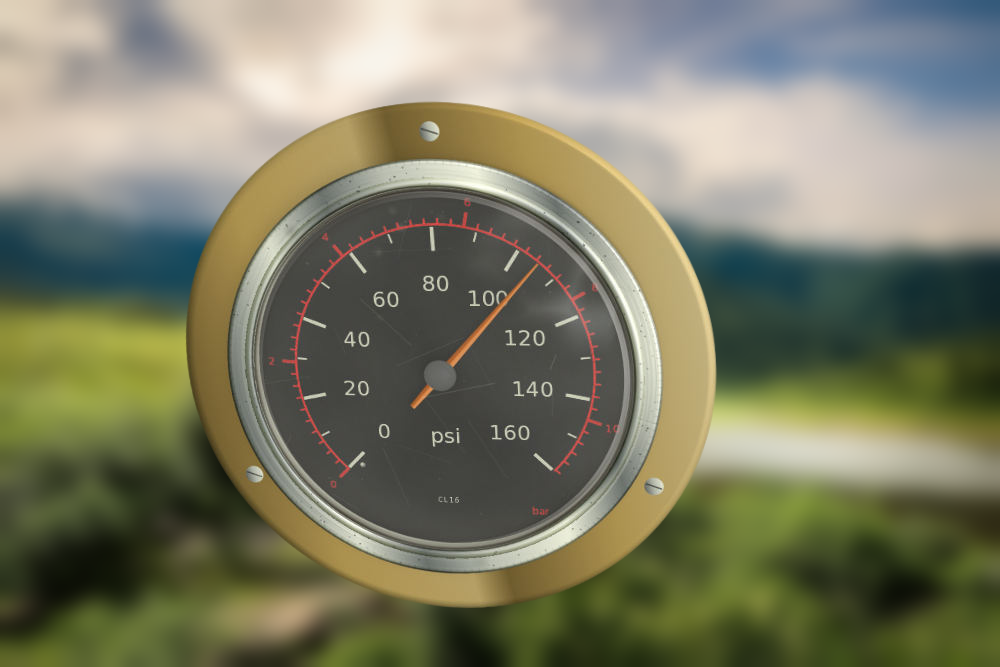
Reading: value=105 unit=psi
